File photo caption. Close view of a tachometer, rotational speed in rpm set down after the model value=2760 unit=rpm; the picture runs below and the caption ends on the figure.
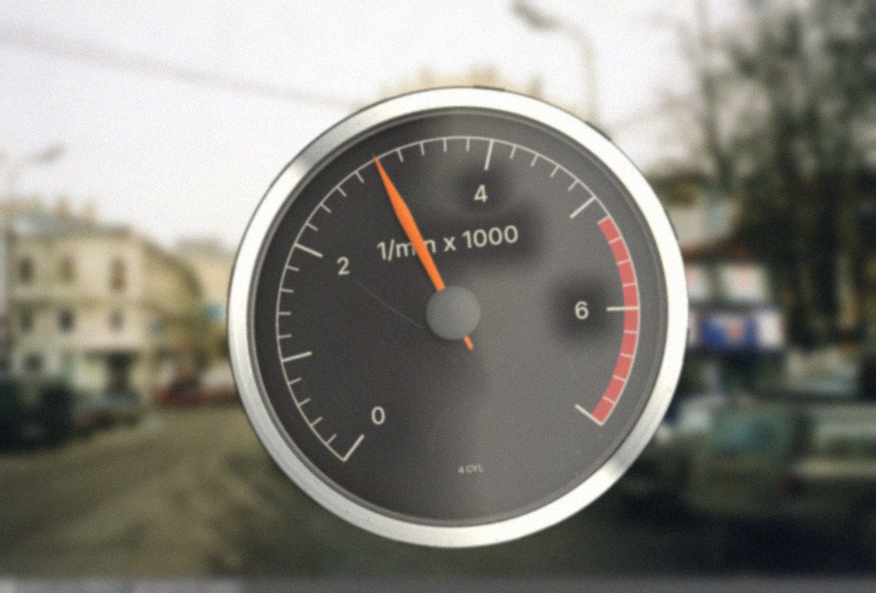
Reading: value=3000 unit=rpm
